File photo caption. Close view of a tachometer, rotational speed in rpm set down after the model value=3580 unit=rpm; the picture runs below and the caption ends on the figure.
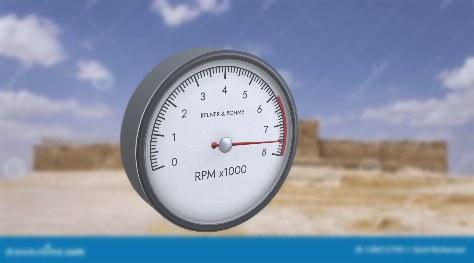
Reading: value=7500 unit=rpm
